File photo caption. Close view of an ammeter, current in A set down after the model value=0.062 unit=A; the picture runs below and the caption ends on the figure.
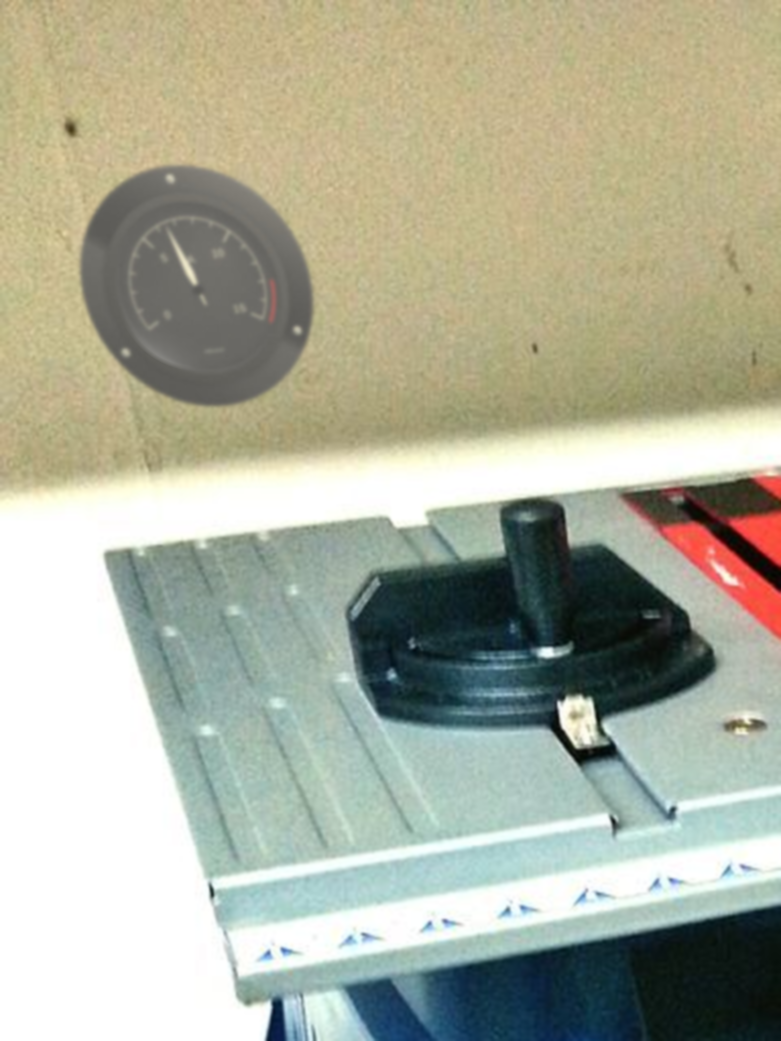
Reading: value=6.5 unit=A
